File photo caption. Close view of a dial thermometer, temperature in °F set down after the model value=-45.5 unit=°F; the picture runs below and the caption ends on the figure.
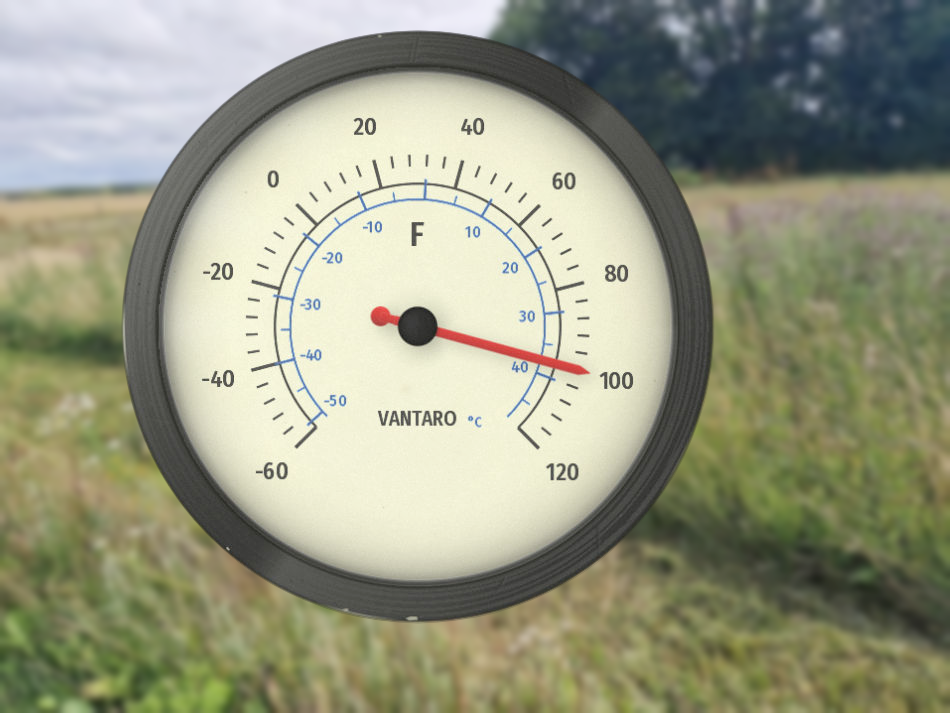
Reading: value=100 unit=°F
